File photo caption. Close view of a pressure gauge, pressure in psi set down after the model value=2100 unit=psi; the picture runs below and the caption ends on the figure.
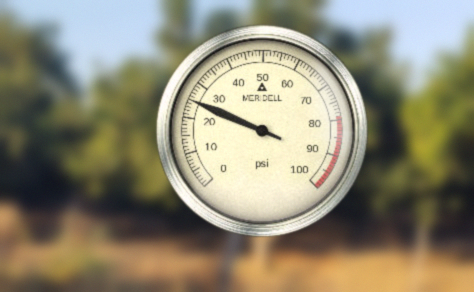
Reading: value=25 unit=psi
